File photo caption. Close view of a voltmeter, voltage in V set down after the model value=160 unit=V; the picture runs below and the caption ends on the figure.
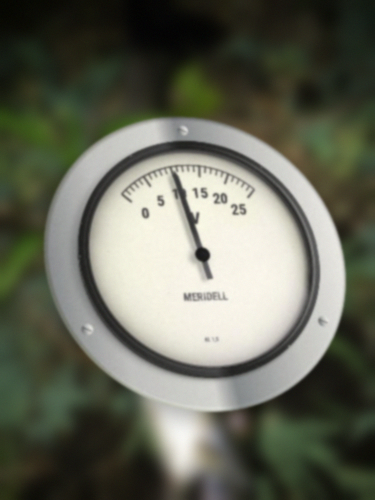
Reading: value=10 unit=V
